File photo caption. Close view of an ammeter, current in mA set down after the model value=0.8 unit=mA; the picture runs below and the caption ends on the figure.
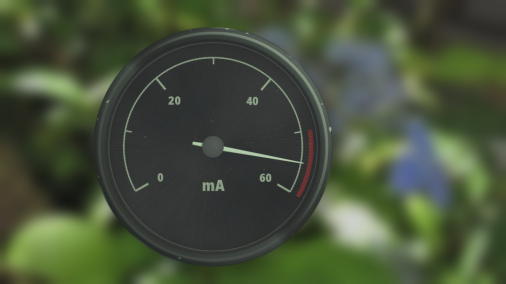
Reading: value=55 unit=mA
